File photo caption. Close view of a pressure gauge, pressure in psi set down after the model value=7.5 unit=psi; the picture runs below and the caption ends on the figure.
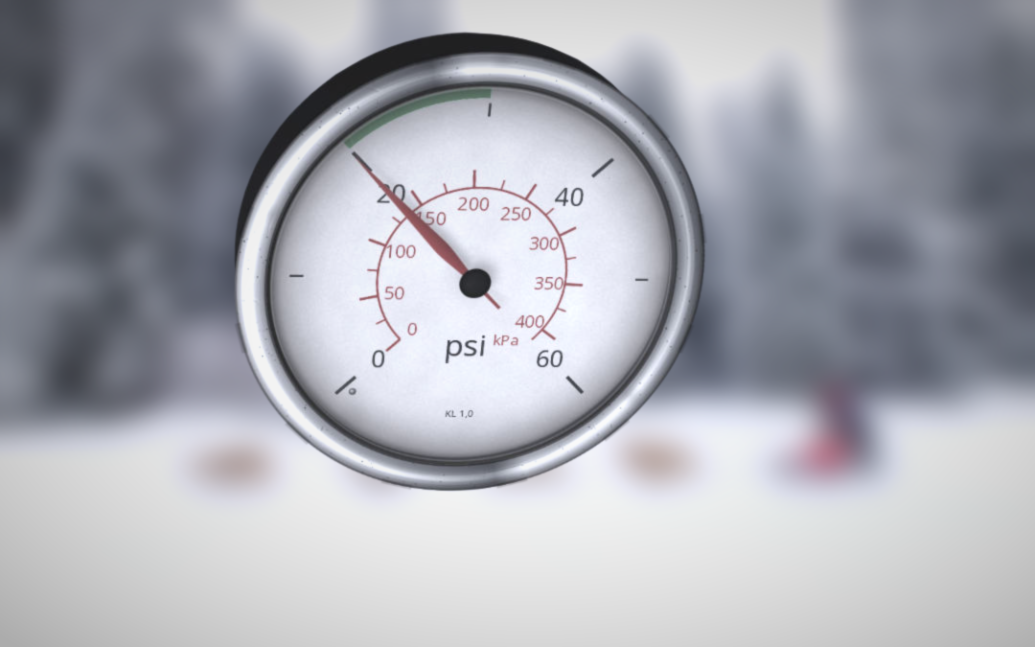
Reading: value=20 unit=psi
